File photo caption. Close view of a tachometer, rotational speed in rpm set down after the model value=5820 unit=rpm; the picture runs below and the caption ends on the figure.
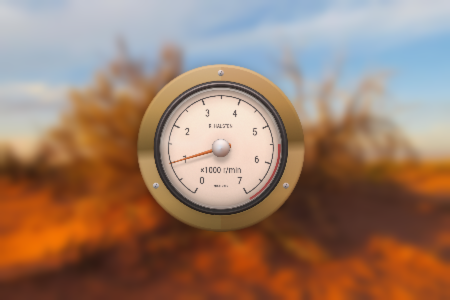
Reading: value=1000 unit=rpm
